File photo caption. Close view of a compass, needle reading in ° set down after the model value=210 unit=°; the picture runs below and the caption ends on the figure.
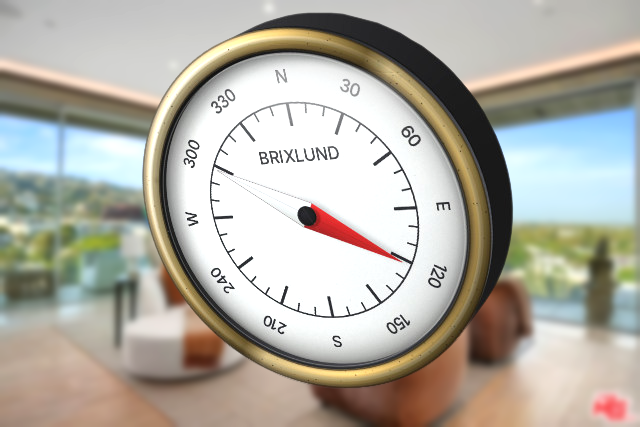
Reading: value=120 unit=°
